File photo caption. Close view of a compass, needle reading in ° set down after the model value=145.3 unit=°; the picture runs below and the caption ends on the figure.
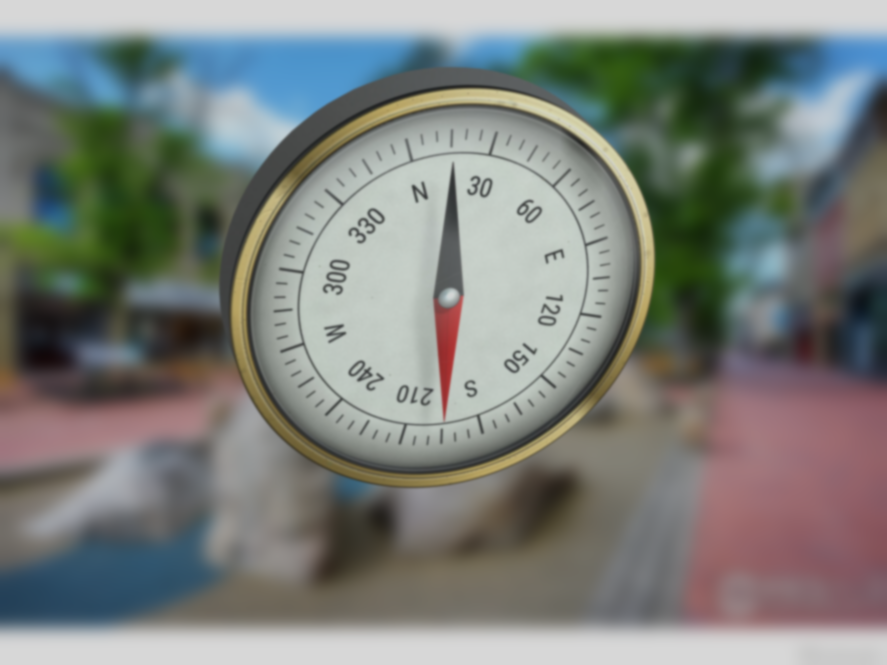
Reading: value=195 unit=°
